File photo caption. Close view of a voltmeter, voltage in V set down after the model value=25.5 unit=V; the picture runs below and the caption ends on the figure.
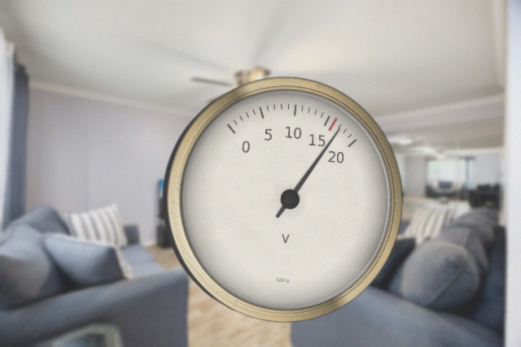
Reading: value=17 unit=V
